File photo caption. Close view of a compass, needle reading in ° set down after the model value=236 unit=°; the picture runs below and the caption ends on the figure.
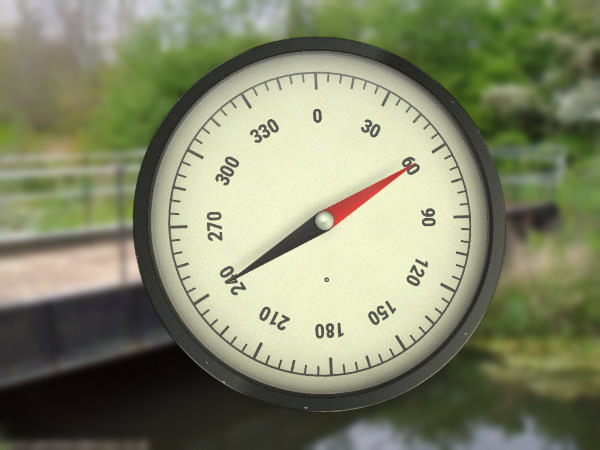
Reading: value=60 unit=°
